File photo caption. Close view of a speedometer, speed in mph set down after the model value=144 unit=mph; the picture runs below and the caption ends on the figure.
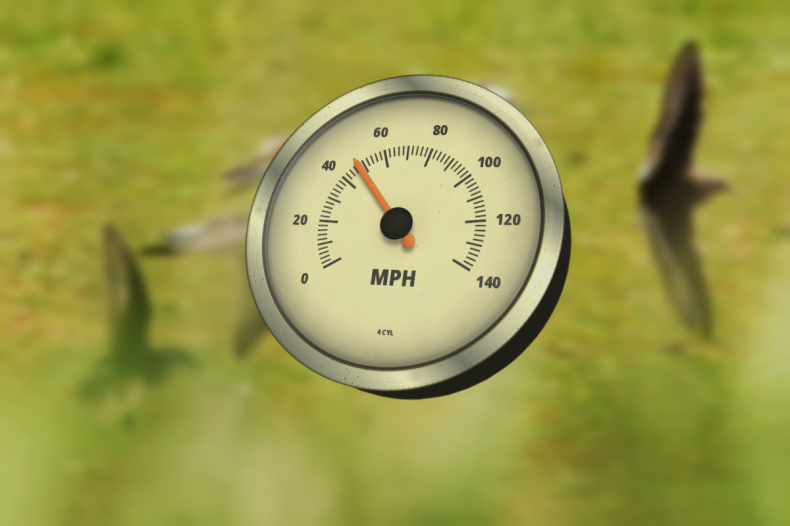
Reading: value=48 unit=mph
